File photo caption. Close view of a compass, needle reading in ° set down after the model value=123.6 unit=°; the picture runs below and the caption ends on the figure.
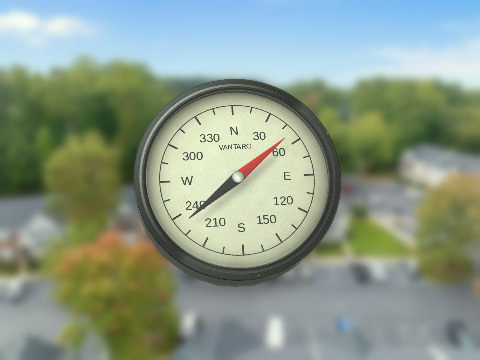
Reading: value=52.5 unit=°
